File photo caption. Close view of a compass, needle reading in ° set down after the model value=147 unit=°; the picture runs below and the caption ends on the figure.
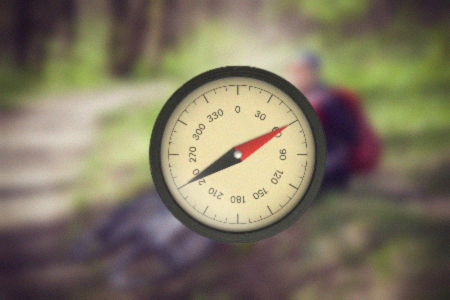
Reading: value=60 unit=°
